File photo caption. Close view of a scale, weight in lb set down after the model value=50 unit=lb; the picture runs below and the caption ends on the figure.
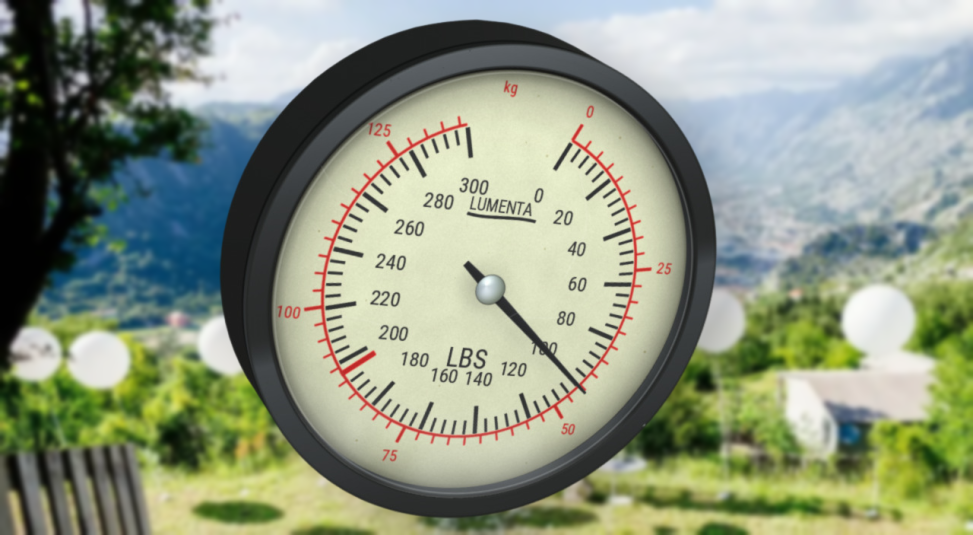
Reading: value=100 unit=lb
